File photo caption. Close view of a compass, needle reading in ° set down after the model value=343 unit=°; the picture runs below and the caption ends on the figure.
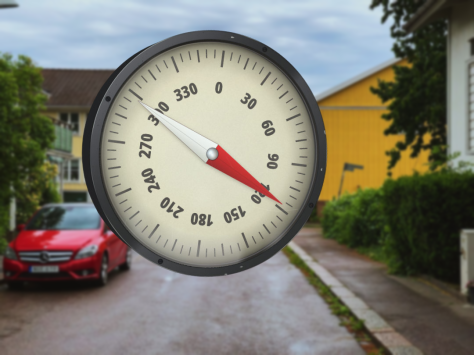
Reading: value=117.5 unit=°
